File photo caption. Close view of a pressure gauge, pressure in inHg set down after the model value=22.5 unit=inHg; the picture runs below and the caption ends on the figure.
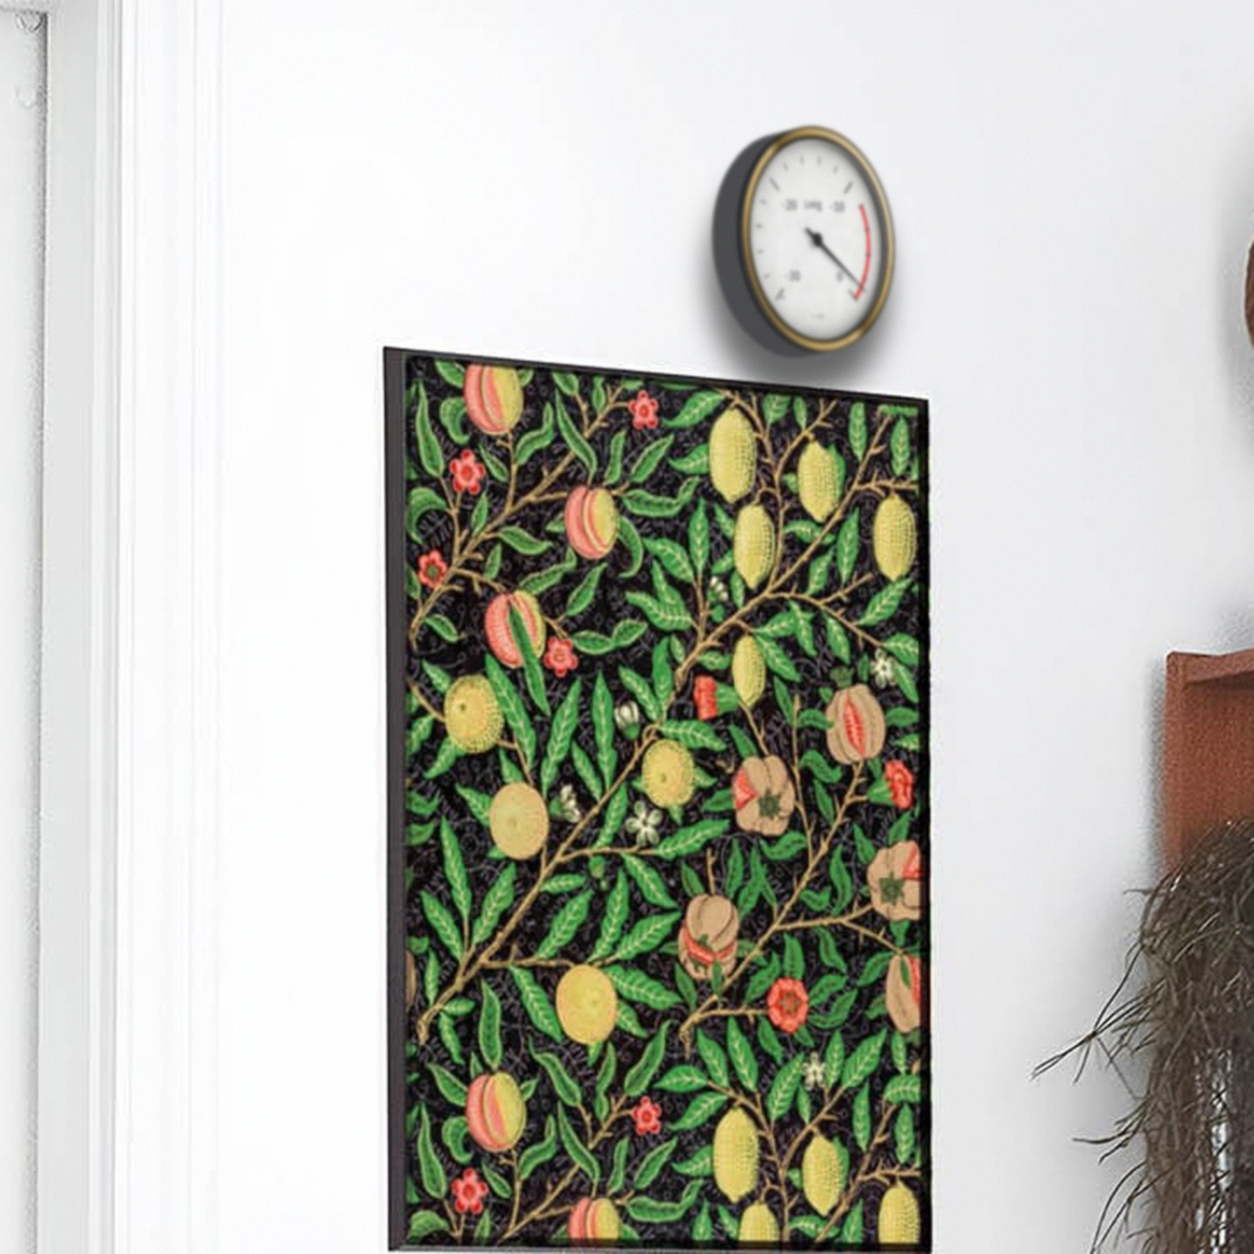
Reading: value=-1 unit=inHg
